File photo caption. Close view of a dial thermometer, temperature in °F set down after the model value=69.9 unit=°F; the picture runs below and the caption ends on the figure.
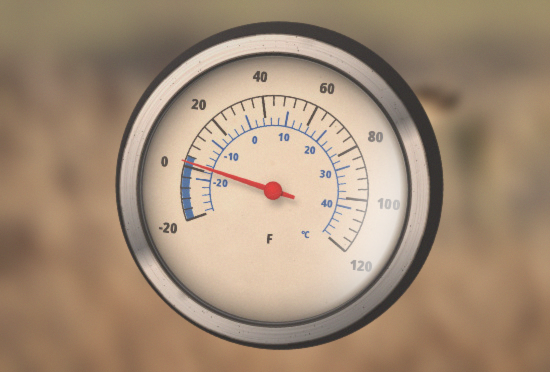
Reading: value=2 unit=°F
